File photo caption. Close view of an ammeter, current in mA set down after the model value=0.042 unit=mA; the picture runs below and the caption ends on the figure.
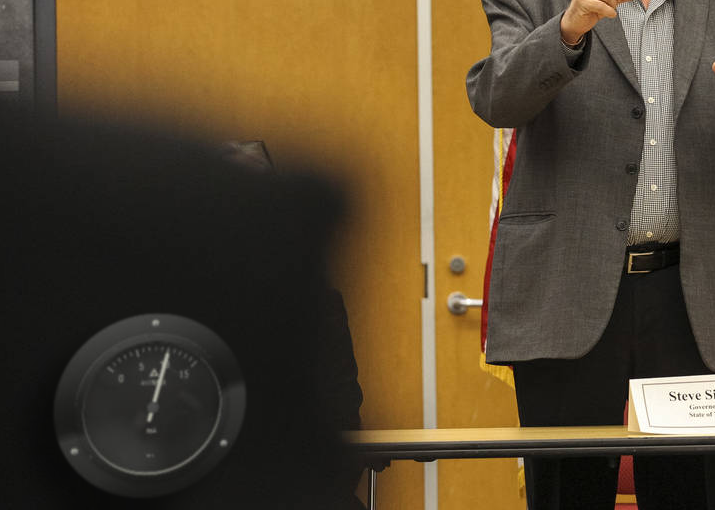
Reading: value=10 unit=mA
